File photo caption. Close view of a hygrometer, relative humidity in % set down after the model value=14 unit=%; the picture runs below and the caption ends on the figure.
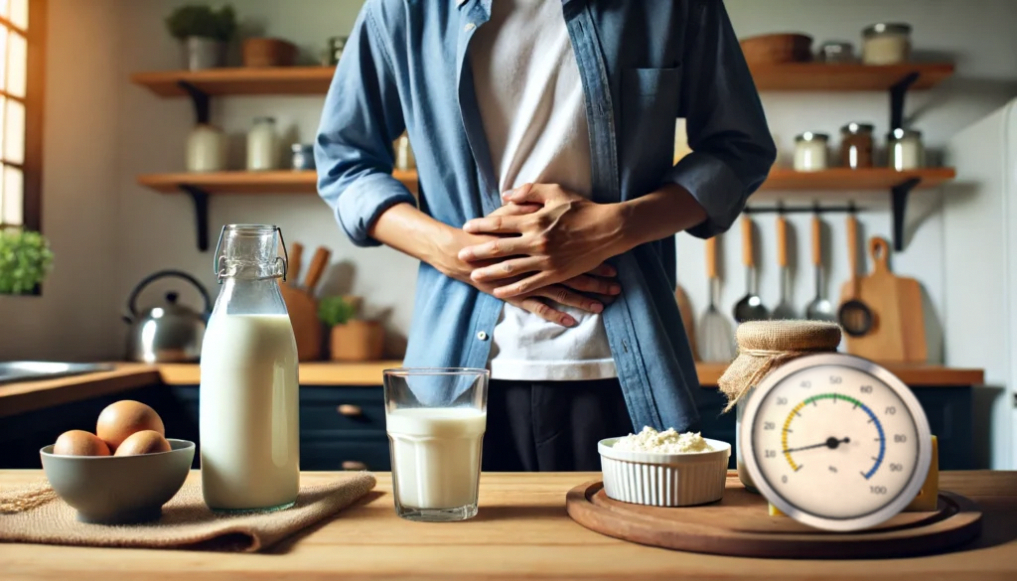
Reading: value=10 unit=%
